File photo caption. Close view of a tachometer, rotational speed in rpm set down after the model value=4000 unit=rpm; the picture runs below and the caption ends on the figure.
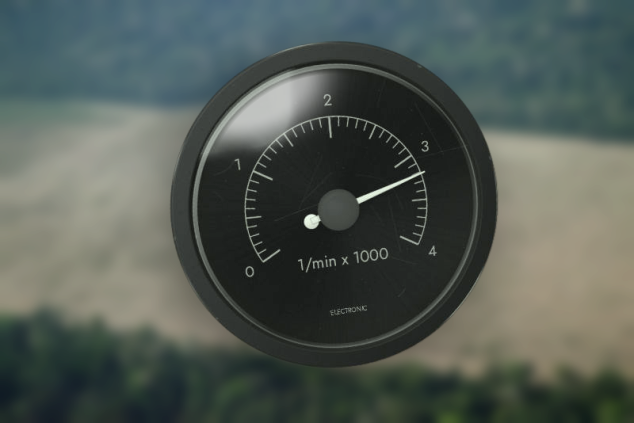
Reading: value=3200 unit=rpm
